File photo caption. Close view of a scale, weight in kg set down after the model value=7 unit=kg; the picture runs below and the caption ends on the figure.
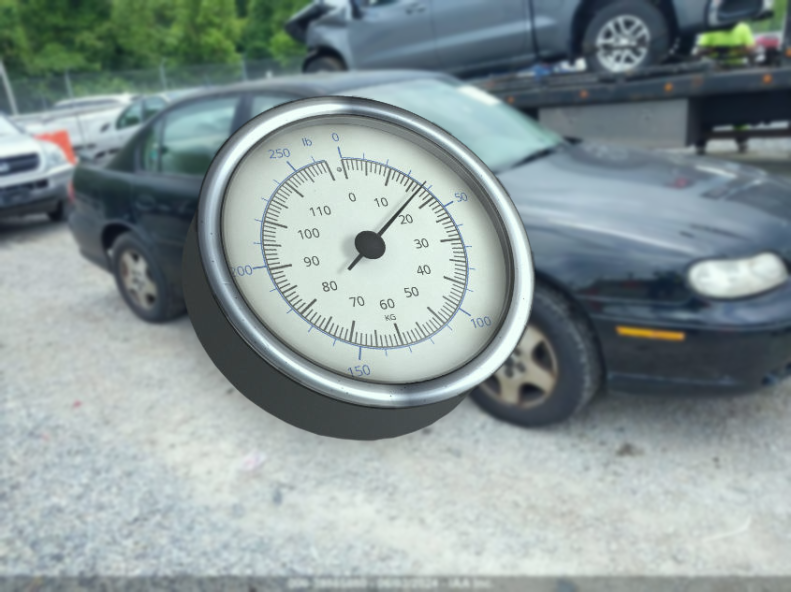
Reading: value=17 unit=kg
